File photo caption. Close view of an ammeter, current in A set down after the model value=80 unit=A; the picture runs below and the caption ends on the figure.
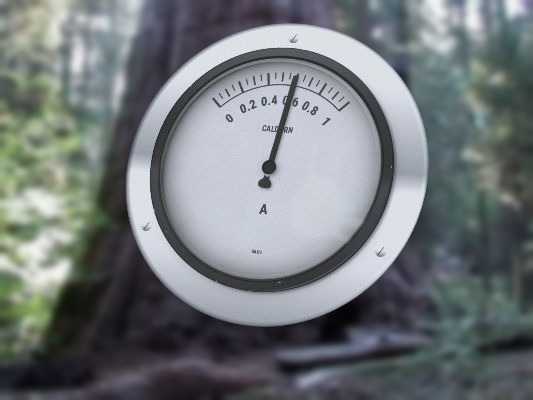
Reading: value=0.6 unit=A
